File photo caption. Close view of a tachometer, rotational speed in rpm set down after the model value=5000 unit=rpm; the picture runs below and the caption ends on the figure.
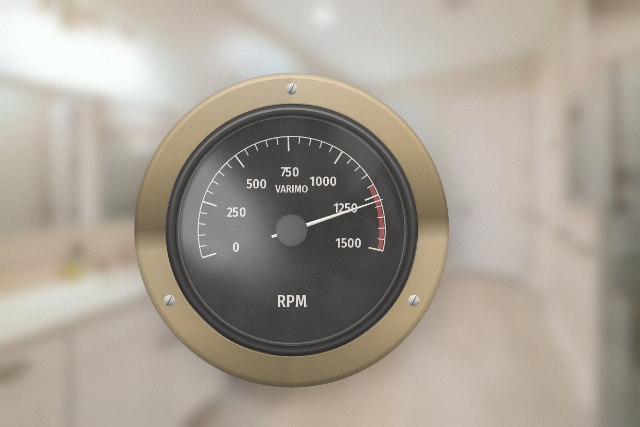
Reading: value=1275 unit=rpm
